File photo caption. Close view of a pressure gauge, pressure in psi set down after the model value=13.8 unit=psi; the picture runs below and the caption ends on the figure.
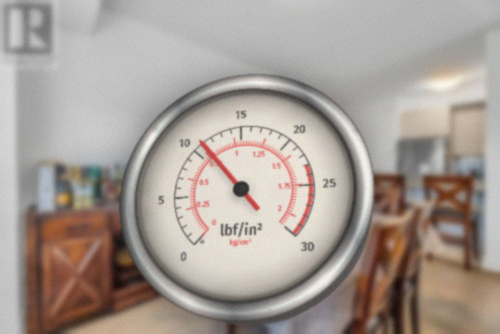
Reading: value=11 unit=psi
